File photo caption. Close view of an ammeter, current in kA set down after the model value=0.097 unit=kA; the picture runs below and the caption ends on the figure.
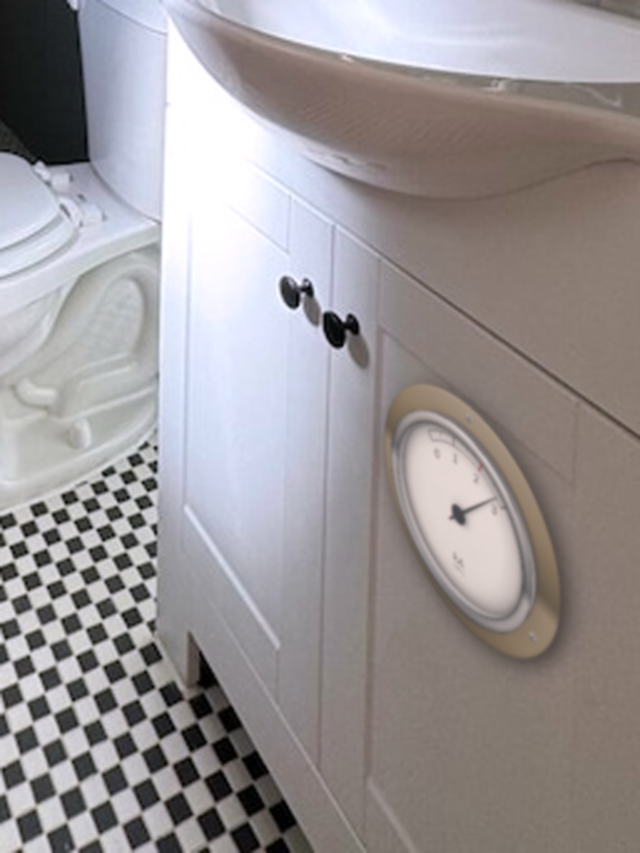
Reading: value=2.75 unit=kA
